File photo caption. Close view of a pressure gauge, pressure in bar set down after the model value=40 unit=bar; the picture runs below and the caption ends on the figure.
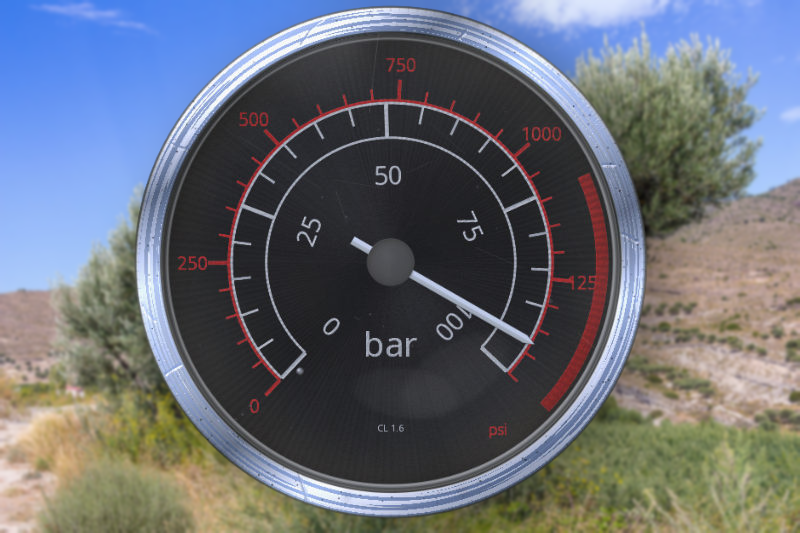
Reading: value=95 unit=bar
